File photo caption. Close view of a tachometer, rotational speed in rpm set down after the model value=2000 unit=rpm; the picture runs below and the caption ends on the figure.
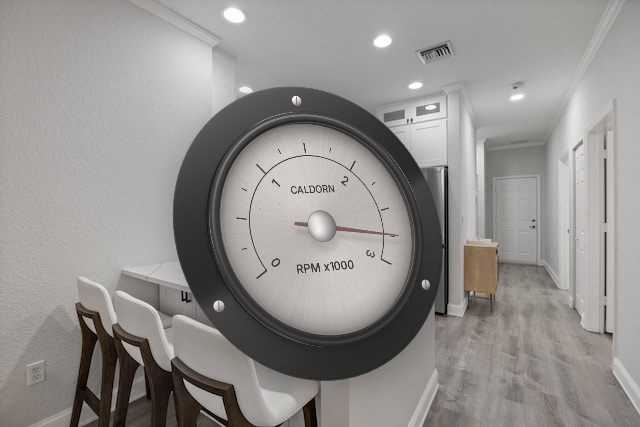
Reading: value=2750 unit=rpm
